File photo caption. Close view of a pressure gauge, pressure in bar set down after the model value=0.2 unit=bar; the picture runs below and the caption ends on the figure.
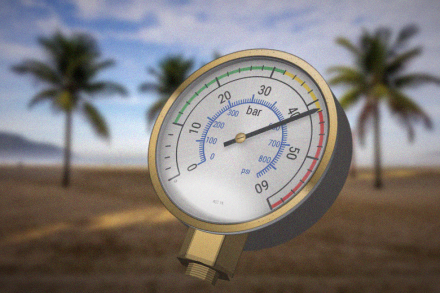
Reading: value=42 unit=bar
